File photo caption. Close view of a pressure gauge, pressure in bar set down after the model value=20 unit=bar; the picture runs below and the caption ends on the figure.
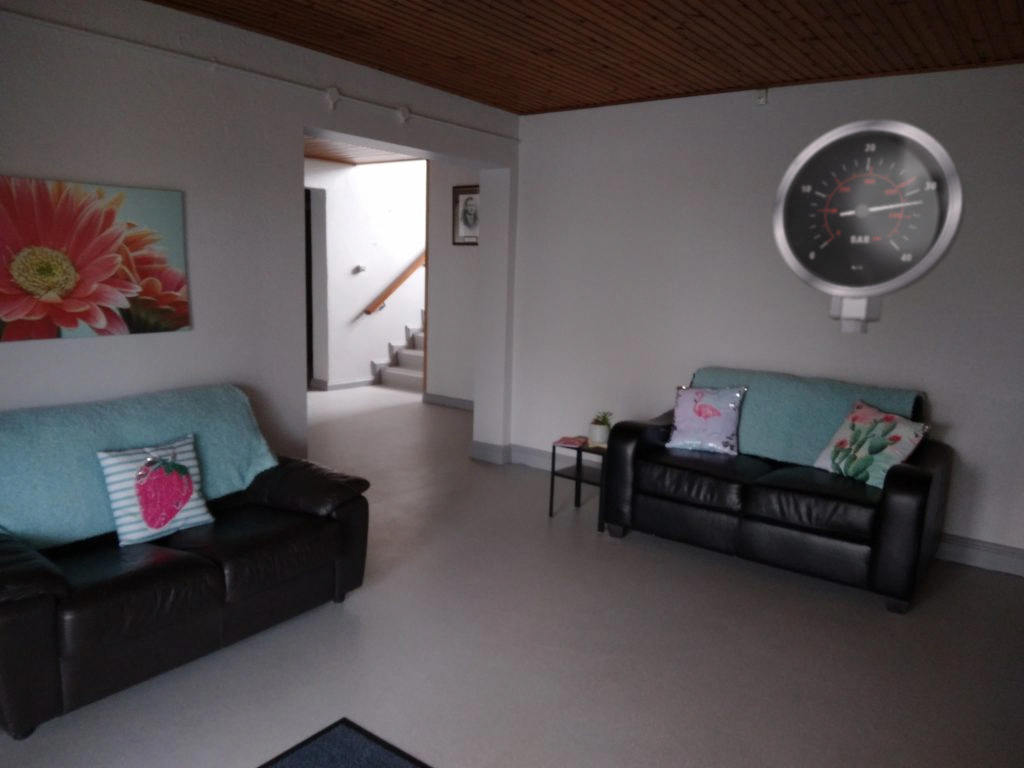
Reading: value=32 unit=bar
